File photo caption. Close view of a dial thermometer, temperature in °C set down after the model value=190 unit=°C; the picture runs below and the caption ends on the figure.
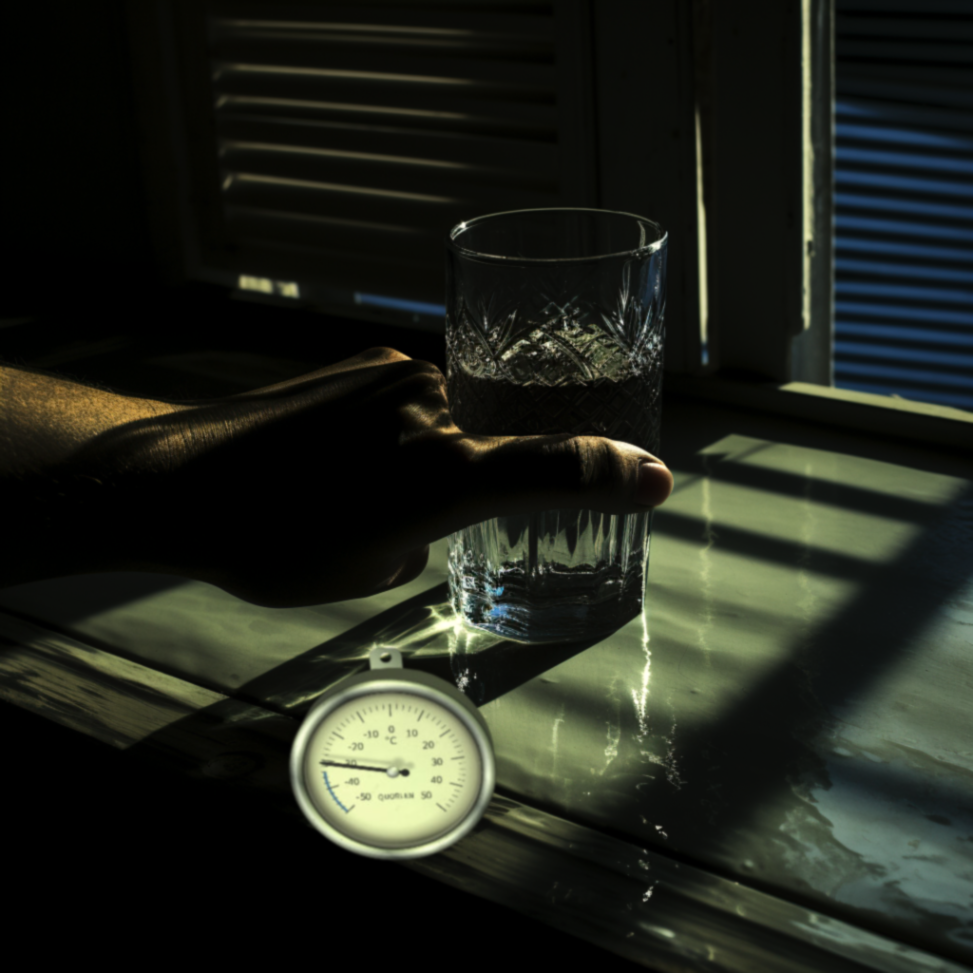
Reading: value=-30 unit=°C
